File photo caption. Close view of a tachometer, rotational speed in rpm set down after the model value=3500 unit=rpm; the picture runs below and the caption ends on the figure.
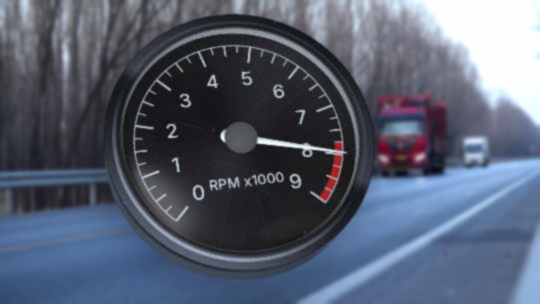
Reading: value=8000 unit=rpm
